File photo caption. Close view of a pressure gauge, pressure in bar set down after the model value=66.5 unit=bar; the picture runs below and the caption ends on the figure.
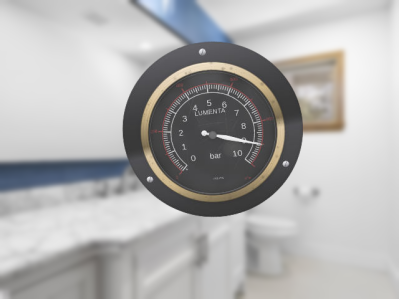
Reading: value=9 unit=bar
